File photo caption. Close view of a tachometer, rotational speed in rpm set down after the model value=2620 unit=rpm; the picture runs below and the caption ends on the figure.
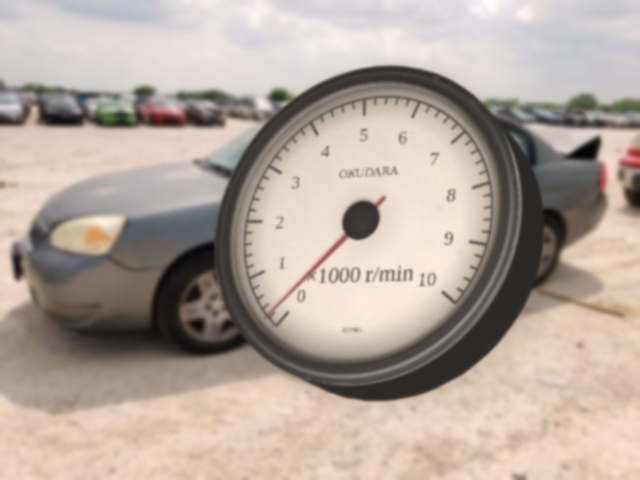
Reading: value=200 unit=rpm
